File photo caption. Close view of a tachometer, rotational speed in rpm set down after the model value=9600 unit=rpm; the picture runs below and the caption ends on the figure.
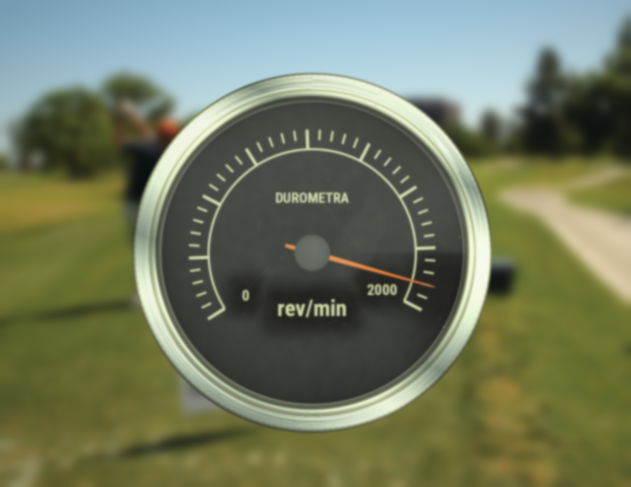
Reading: value=1900 unit=rpm
